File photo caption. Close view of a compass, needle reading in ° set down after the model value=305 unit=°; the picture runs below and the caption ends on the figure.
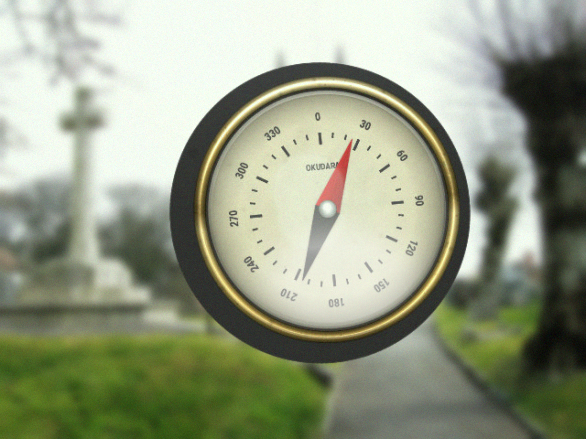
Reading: value=25 unit=°
